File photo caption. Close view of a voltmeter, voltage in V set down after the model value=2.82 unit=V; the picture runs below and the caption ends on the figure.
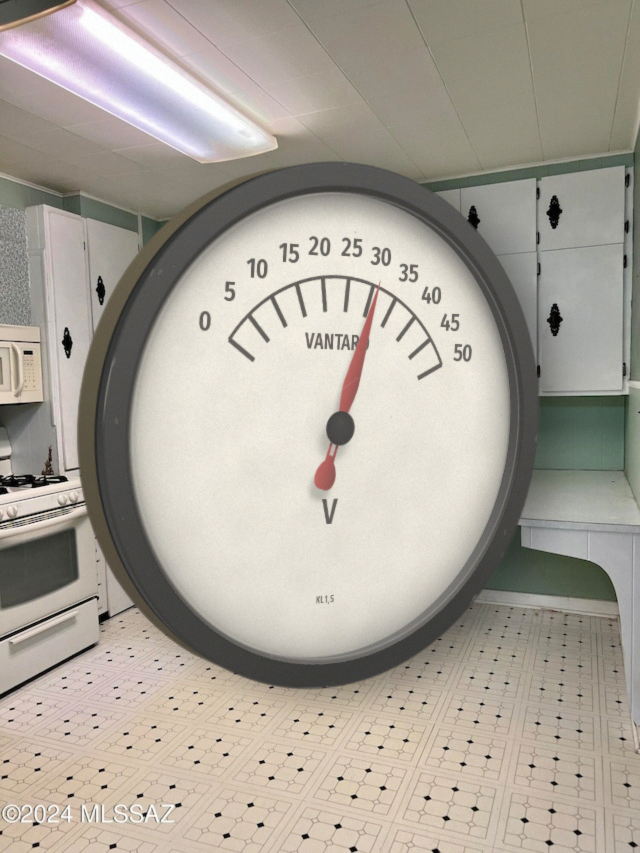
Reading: value=30 unit=V
